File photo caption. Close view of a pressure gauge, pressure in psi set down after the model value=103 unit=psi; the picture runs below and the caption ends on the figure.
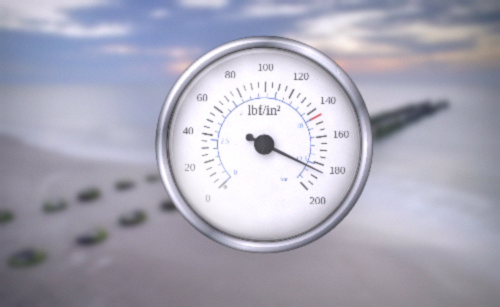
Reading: value=185 unit=psi
